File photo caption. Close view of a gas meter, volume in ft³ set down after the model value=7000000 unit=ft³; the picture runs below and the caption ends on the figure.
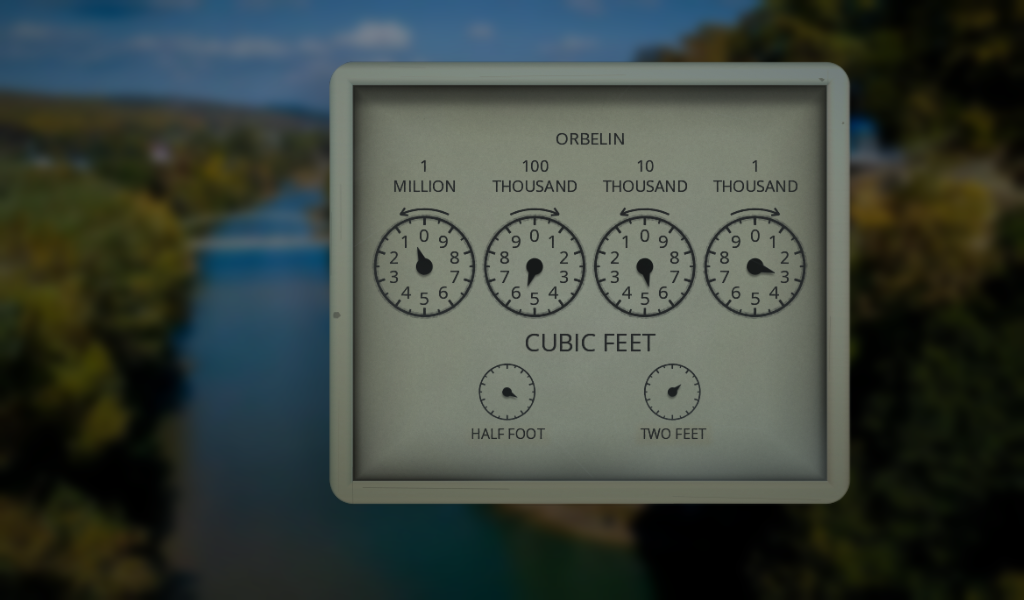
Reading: value=55300 unit=ft³
